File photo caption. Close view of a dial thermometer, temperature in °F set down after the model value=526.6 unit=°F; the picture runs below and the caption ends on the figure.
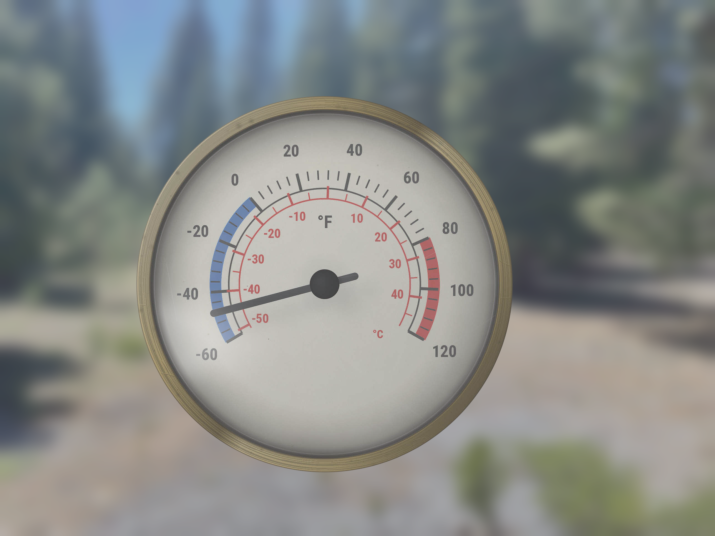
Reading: value=-48 unit=°F
